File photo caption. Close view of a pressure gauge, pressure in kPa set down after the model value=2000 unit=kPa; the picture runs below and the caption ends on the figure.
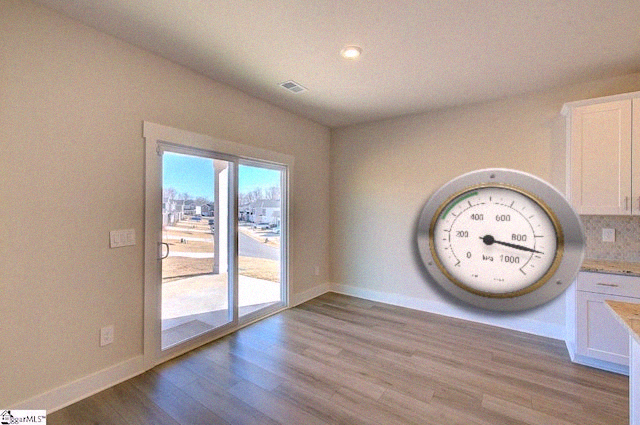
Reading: value=875 unit=kPa
